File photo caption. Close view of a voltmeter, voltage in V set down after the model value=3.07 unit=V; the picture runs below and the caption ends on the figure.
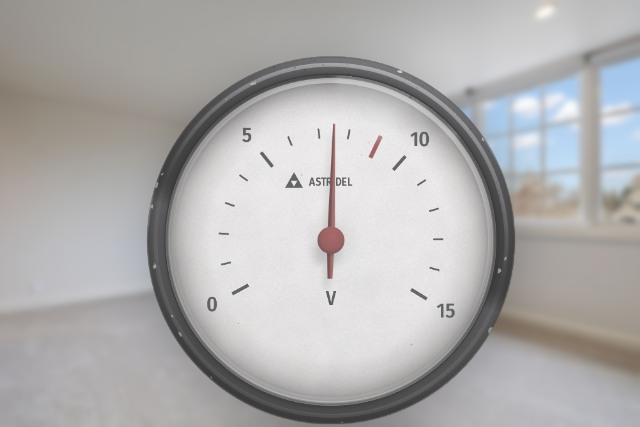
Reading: value=7.5 unit=V
